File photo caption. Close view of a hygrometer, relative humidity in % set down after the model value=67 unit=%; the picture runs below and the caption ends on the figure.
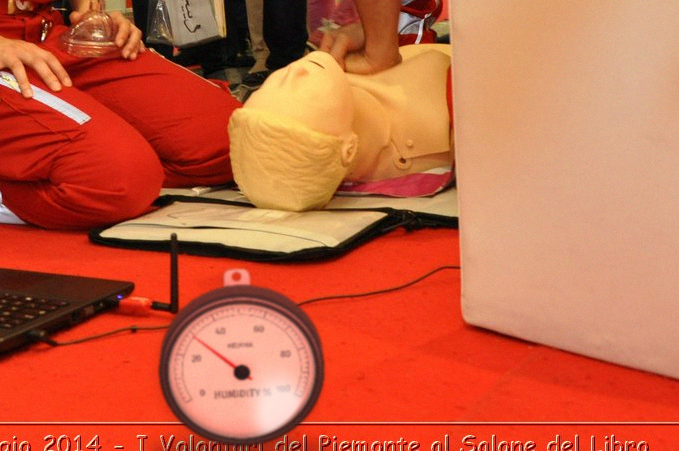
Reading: value=30 unit=%
